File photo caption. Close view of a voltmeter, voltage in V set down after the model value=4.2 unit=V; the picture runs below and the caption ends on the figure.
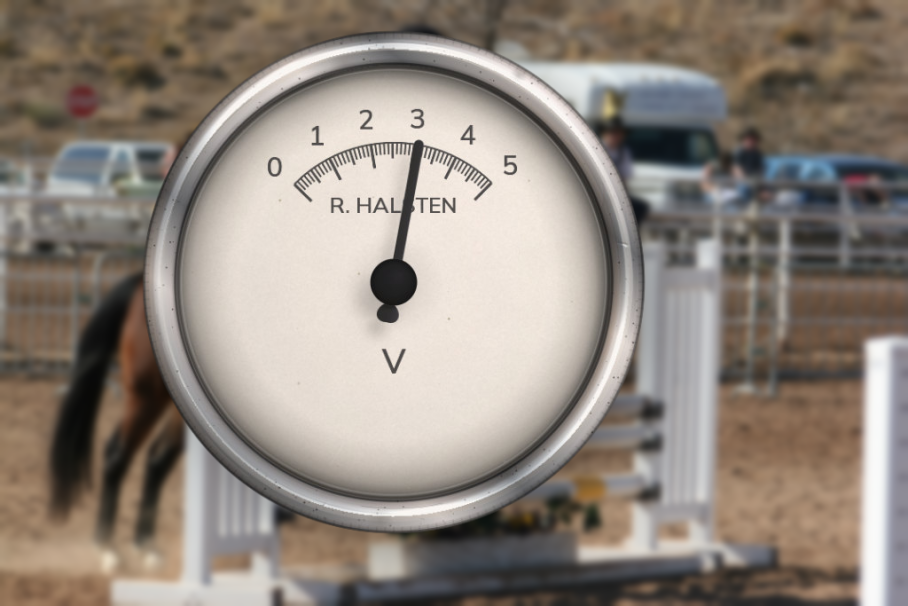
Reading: value=3.1 unit=V
